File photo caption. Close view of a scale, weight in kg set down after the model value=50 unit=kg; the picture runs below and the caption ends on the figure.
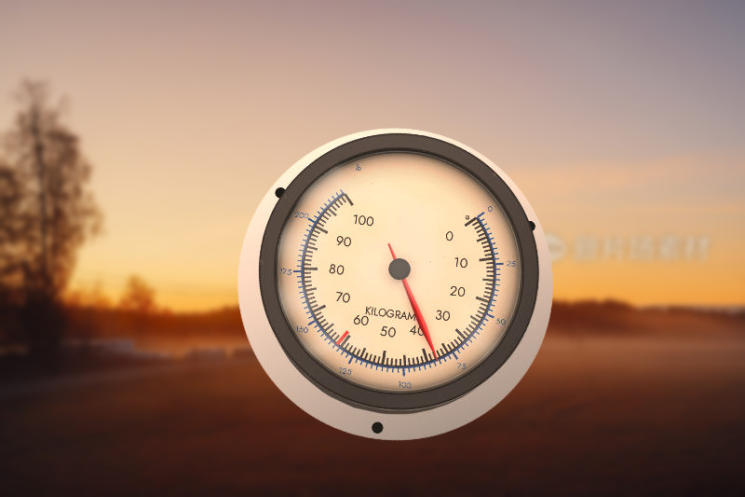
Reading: value=38 unit=kg
